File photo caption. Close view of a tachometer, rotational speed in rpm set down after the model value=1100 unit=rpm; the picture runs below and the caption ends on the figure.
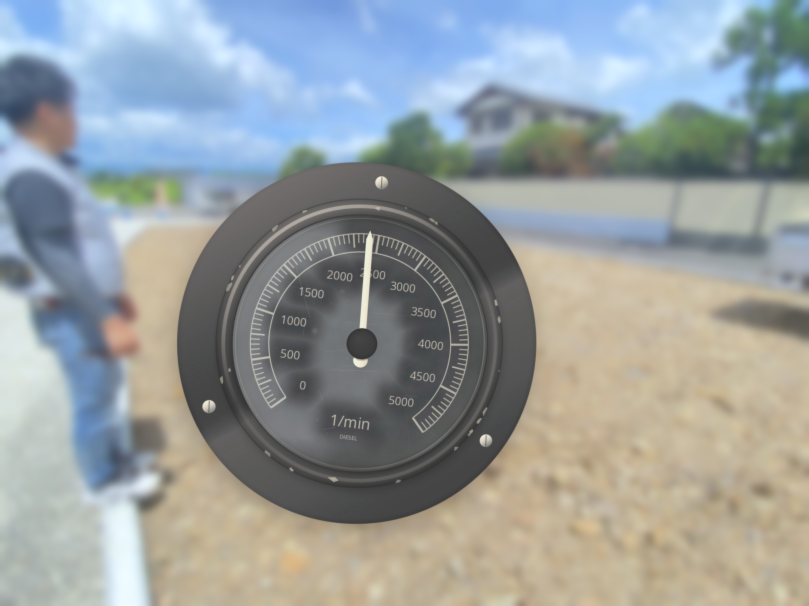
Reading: value=2400 unit=rpm
